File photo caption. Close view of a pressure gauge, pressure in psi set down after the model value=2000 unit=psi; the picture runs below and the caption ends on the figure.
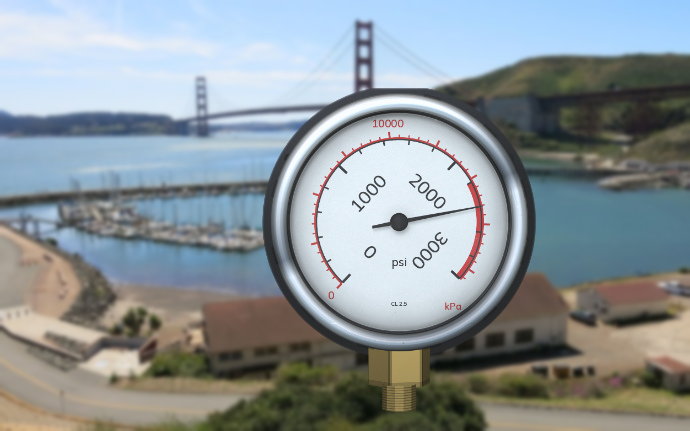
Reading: value=2400 unit=psi
